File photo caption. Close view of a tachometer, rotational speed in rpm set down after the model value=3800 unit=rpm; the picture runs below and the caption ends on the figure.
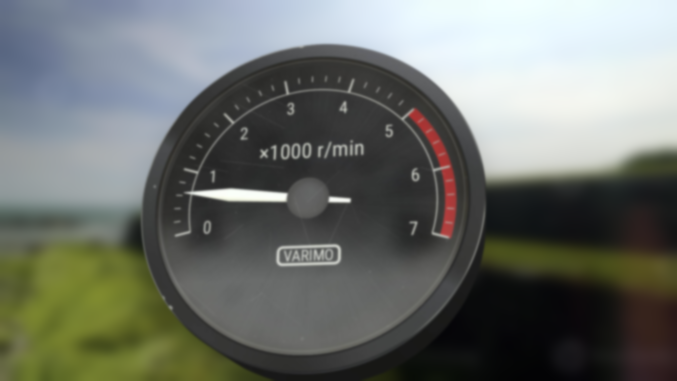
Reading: value=600 unit=rpm
